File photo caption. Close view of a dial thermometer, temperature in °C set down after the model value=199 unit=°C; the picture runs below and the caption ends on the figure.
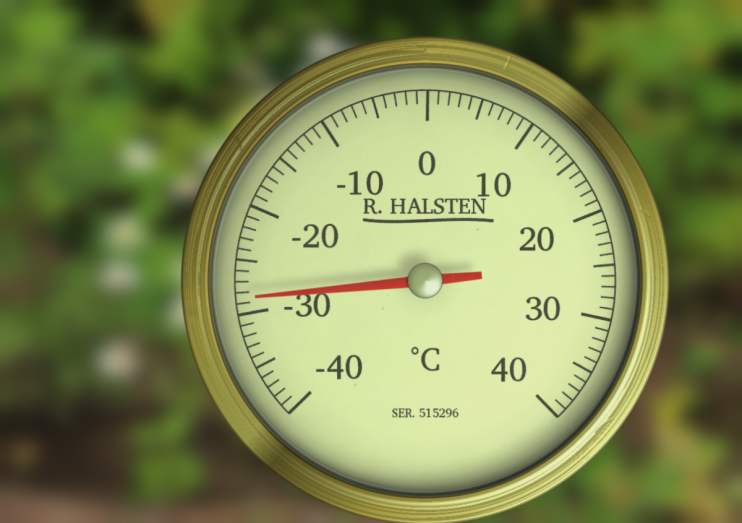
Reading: value=-28.5 unit=°C
